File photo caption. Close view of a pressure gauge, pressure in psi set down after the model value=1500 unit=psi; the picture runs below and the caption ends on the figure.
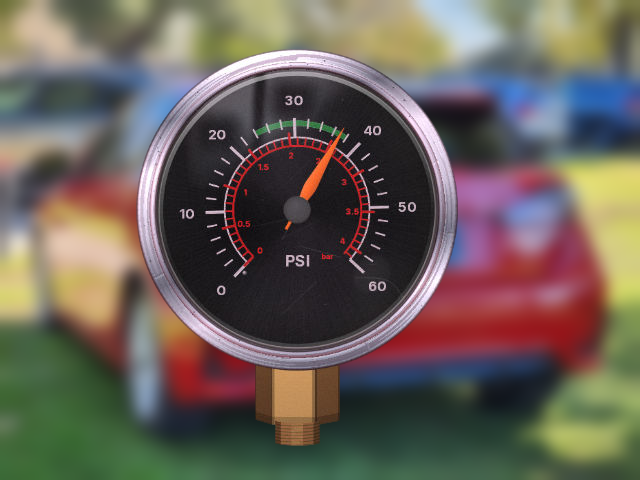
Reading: value=37 unit=psi
